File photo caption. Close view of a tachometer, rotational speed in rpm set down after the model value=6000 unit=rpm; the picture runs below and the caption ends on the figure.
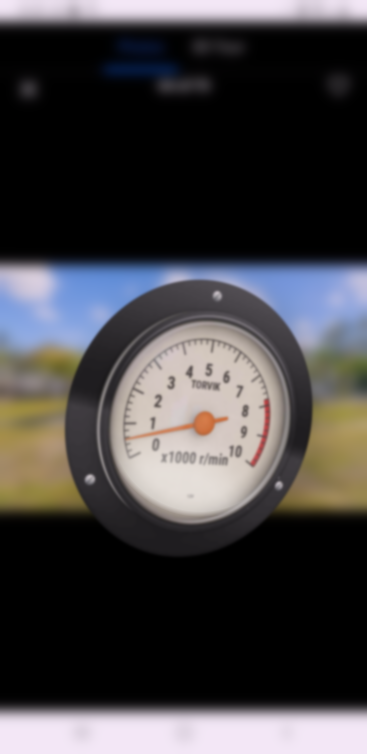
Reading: value=600 unit=rpm
